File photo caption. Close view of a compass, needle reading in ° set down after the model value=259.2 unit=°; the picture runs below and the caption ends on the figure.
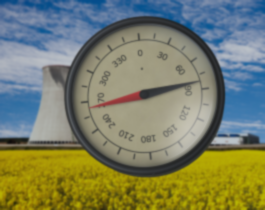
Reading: value=262.5 unit=°
